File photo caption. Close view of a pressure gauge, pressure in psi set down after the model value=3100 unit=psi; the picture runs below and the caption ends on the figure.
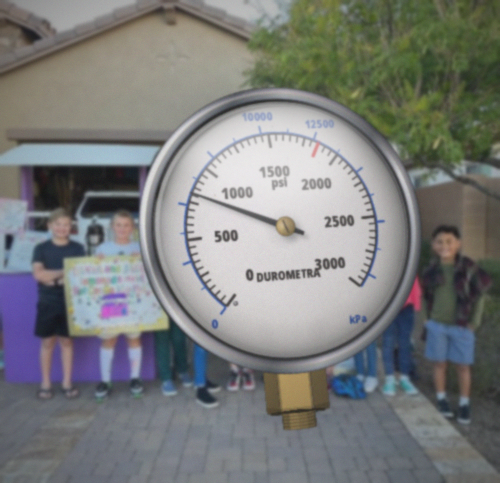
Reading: value=800 unit=psi
